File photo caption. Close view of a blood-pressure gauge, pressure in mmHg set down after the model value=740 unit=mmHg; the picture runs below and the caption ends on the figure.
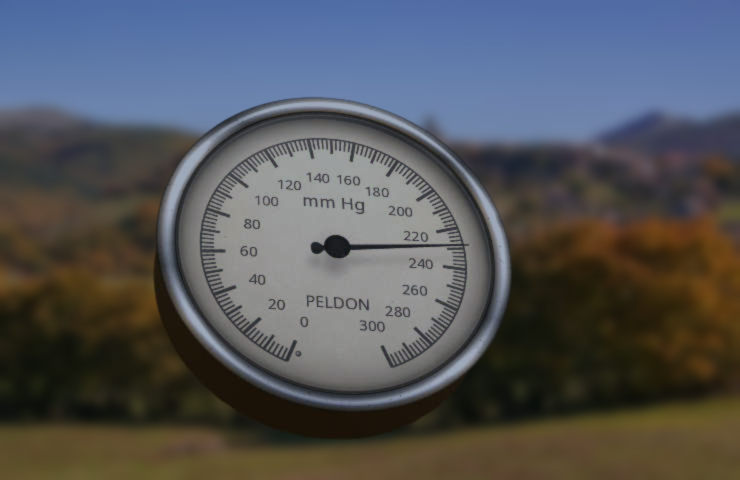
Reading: value=230 unit=mmHg
